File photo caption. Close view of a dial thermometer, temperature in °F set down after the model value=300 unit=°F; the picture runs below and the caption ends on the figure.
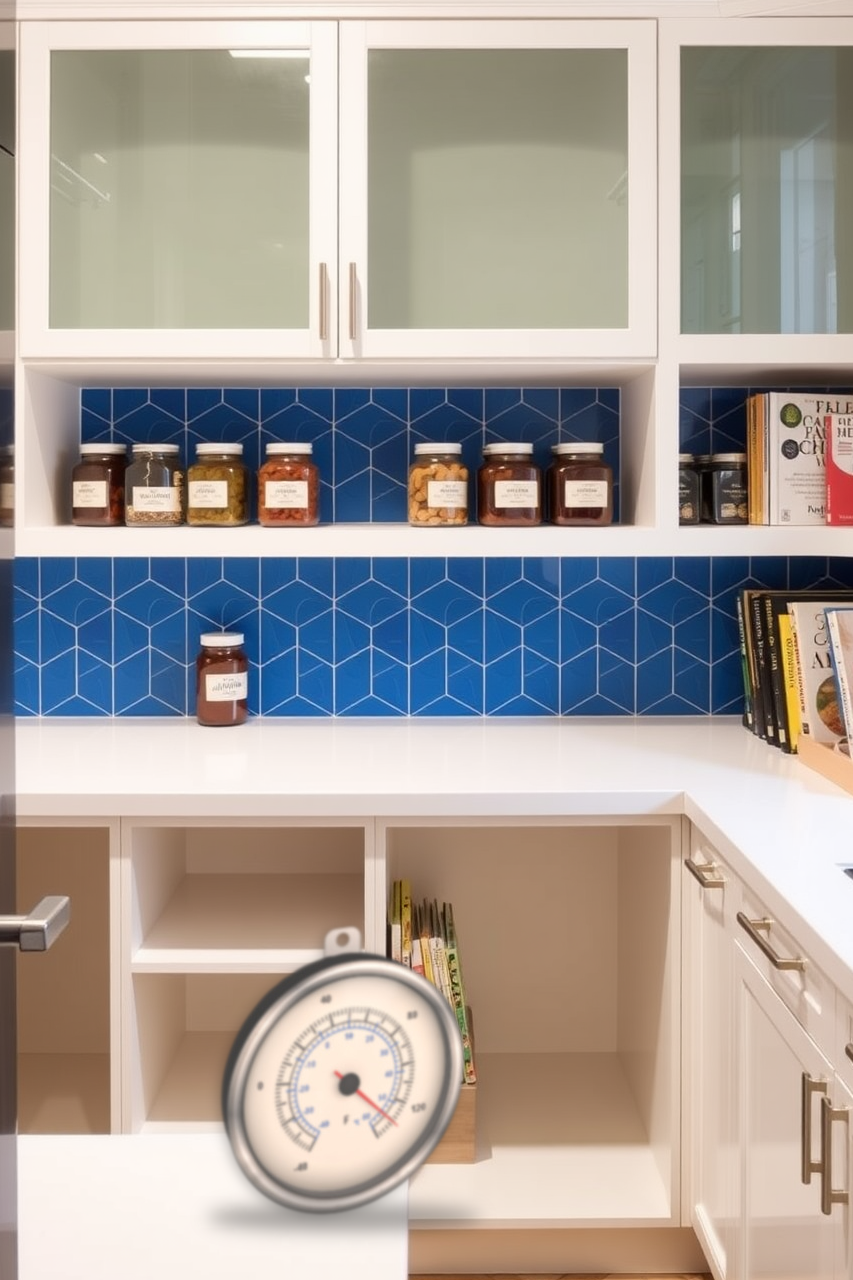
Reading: value=130 unit=°F
